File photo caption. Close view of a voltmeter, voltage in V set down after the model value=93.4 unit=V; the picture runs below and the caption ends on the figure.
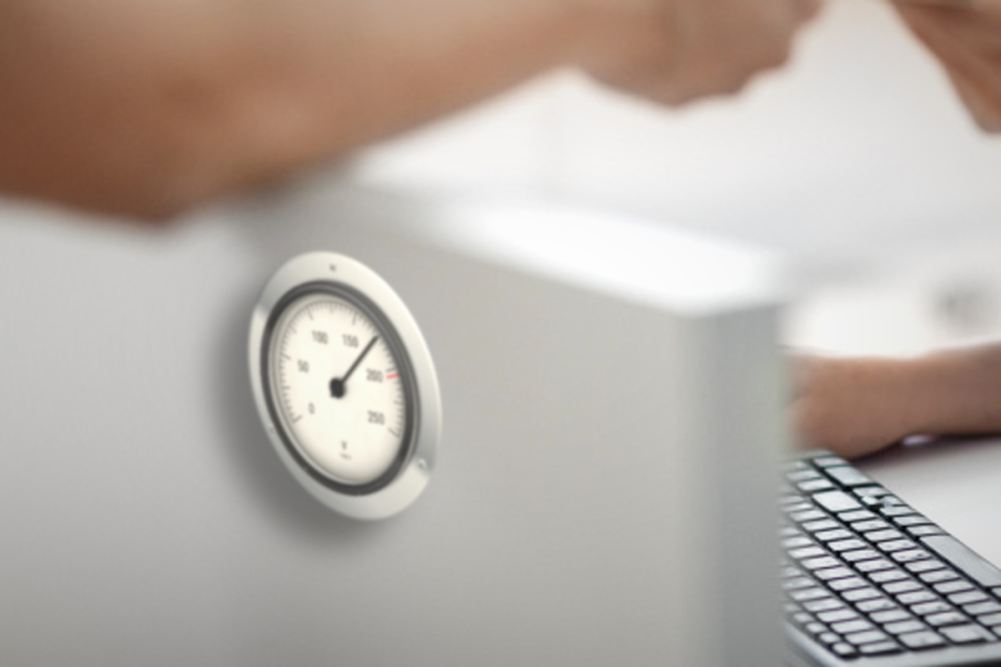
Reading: value=175 unit=V
